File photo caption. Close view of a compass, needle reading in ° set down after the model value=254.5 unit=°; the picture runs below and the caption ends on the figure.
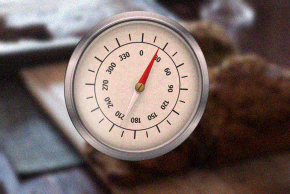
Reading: value=22.5 unit=°
